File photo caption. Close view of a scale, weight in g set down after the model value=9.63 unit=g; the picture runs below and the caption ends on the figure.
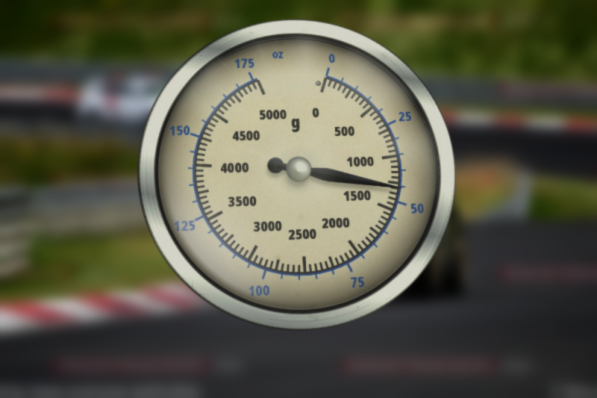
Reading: value=1300 unit=g
